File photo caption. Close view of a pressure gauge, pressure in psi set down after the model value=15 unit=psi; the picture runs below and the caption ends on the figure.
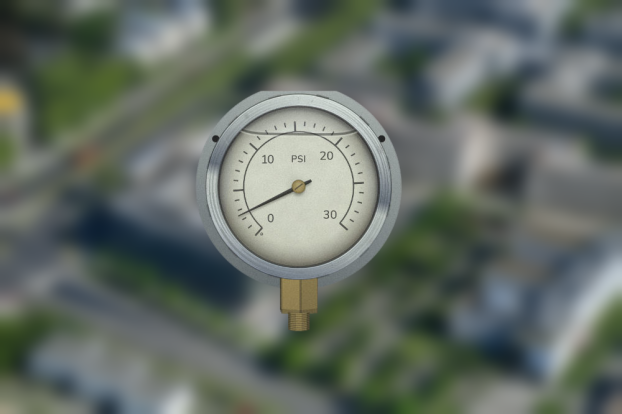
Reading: value=2.5 unit=psi
